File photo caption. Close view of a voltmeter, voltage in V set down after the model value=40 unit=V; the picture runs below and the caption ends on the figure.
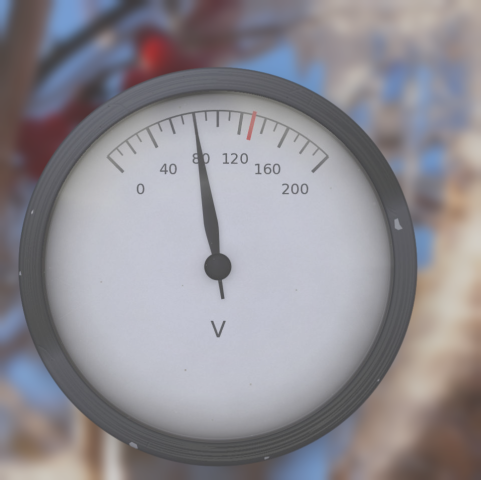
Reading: value=80 unit=V
